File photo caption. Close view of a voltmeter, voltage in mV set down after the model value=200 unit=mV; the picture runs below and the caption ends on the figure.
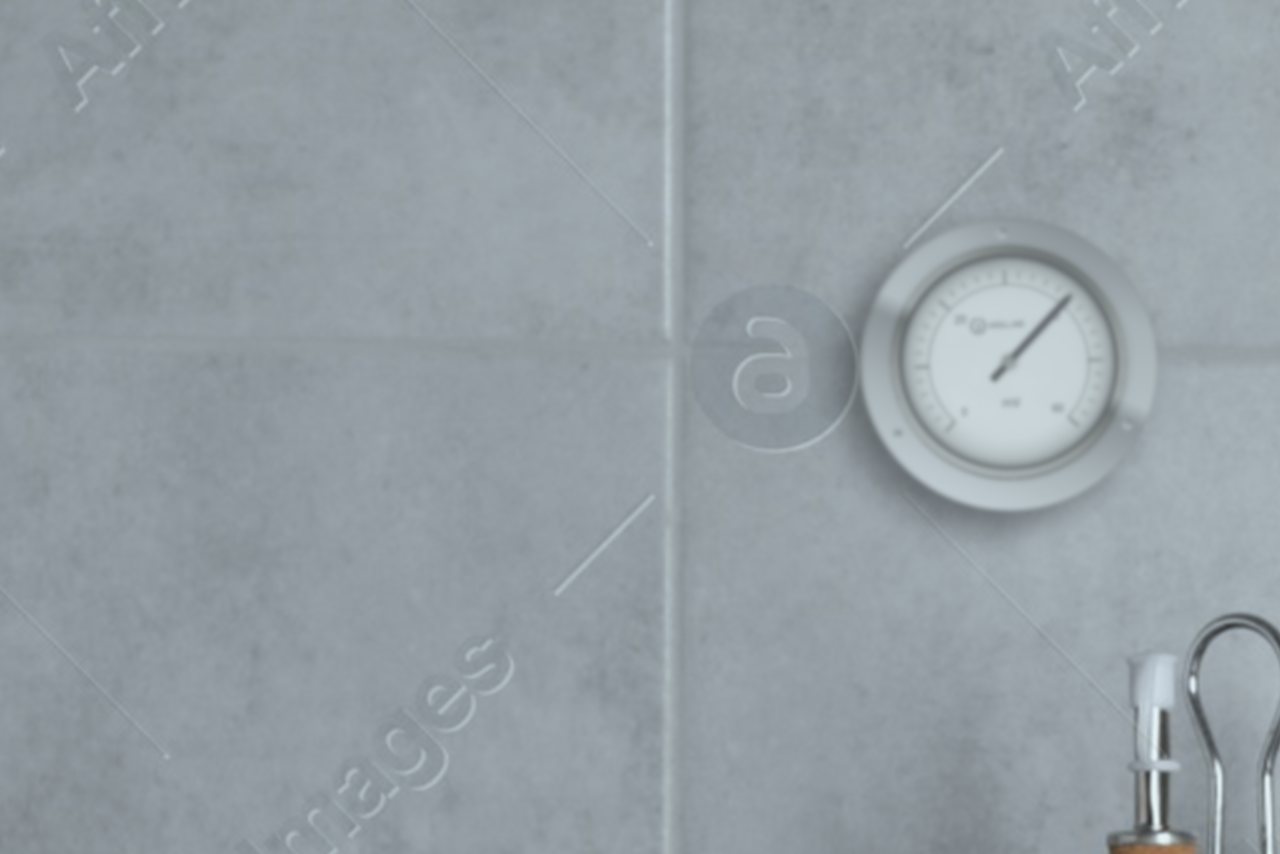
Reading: value=40 unit=mV
